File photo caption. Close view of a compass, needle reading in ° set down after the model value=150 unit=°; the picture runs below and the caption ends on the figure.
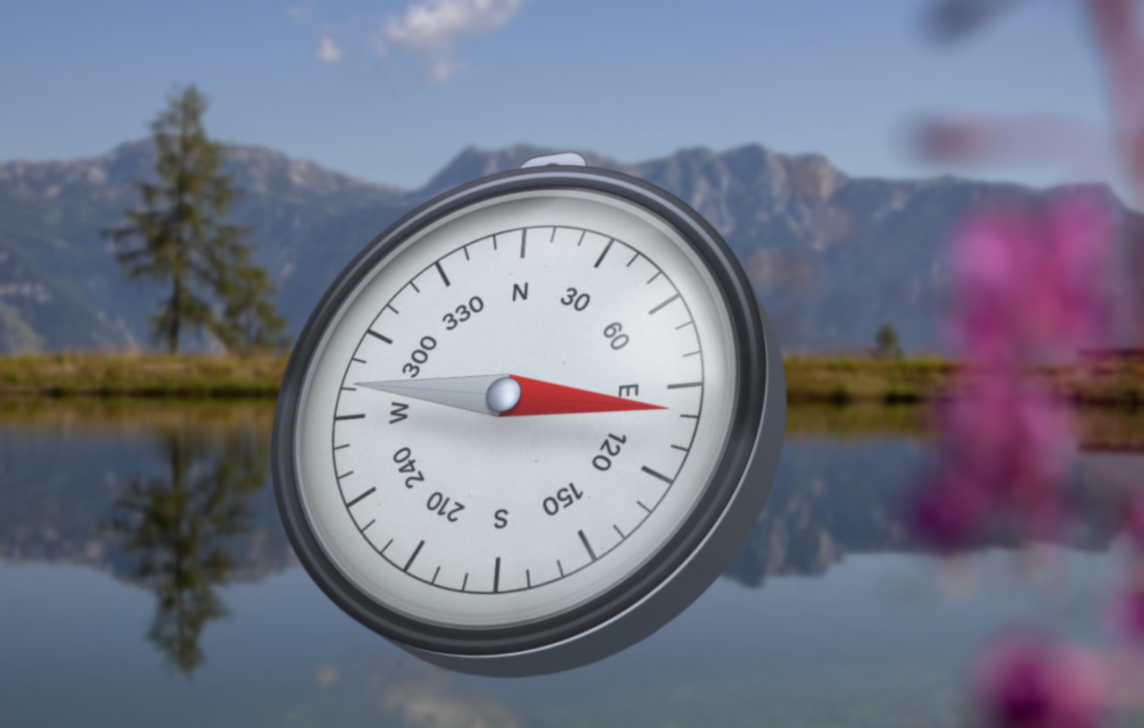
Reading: value=100 unit=°
